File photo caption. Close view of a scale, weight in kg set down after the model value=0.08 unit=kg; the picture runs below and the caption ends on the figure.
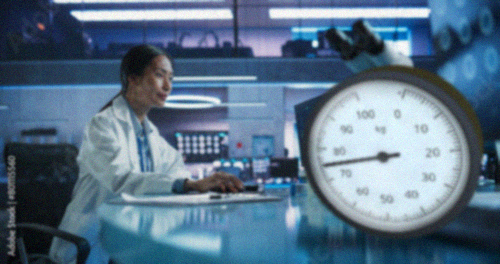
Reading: value=75 unit=kg
